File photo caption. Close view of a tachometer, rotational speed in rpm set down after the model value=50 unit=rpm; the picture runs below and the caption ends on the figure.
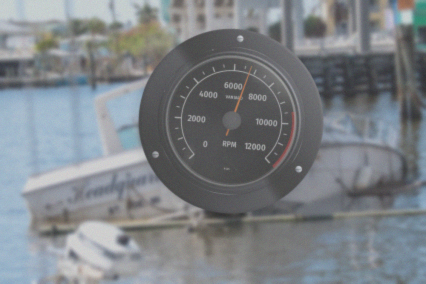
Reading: value=6750 unit=rpm
